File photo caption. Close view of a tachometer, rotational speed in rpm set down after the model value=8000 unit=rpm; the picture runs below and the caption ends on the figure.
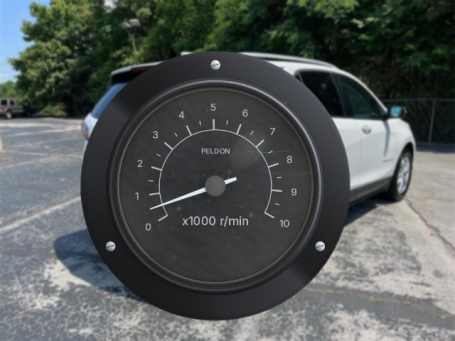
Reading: value=500 unit=rpm
